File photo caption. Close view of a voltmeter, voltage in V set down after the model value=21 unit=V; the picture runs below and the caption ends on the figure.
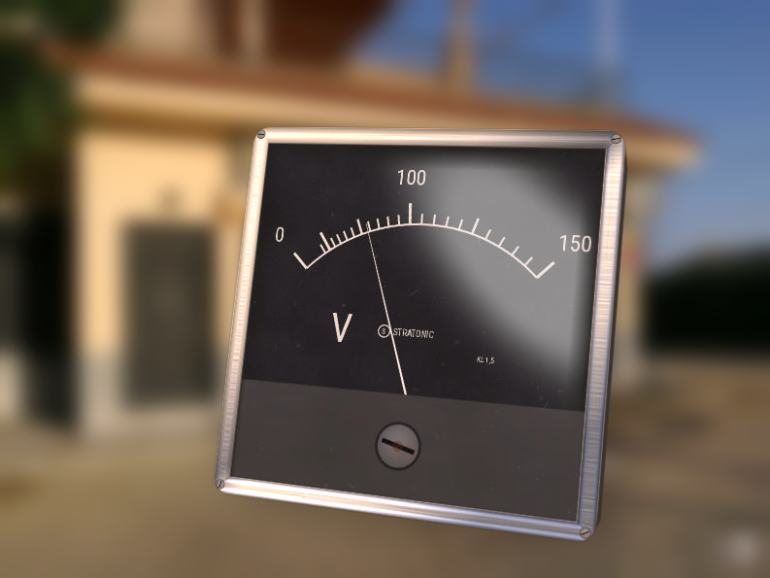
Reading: value=80 unit=V
